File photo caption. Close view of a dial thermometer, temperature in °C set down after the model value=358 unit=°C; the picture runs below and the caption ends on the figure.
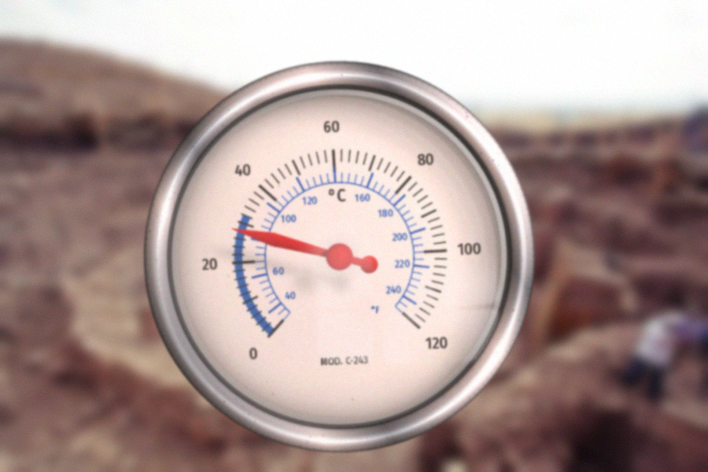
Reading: value=28 unit=°C
